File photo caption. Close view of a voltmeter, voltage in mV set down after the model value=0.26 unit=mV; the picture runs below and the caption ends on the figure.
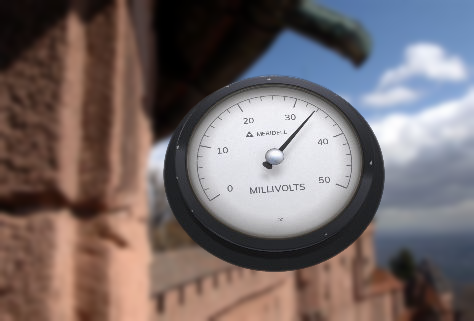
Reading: value=34 unit=mV
